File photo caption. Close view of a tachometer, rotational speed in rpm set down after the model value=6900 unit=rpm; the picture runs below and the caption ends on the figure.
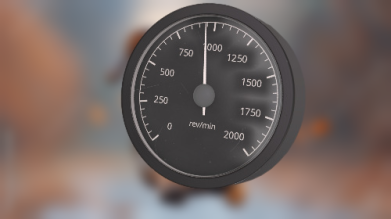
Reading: value=950 unit=rpm
